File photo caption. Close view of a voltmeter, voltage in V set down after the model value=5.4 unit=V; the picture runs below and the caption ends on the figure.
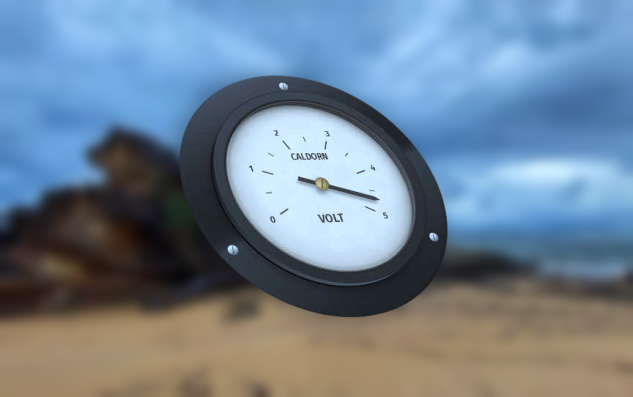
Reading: value=4.75 unit=V
